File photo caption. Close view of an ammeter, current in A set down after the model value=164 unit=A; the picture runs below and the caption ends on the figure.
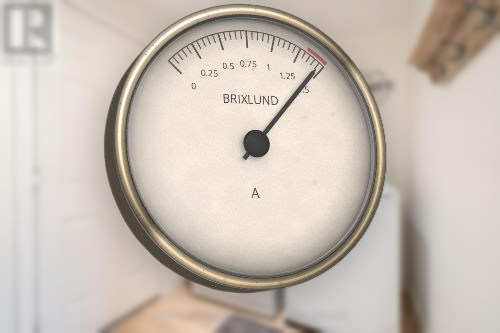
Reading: value=1.45 unit=A
